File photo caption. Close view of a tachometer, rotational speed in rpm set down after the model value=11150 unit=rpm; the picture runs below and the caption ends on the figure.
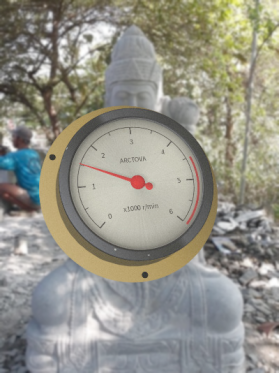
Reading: value=1500 unit=rpm
